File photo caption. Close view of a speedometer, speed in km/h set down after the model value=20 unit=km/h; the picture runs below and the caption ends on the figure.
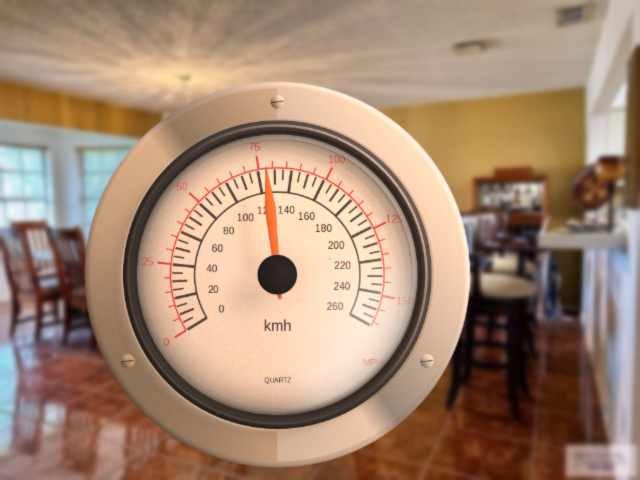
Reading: value=125 unit=km/h
